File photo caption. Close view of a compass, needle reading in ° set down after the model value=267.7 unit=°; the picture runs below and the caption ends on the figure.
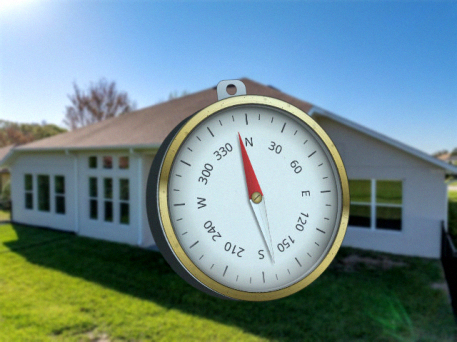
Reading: value=350 unit=°
